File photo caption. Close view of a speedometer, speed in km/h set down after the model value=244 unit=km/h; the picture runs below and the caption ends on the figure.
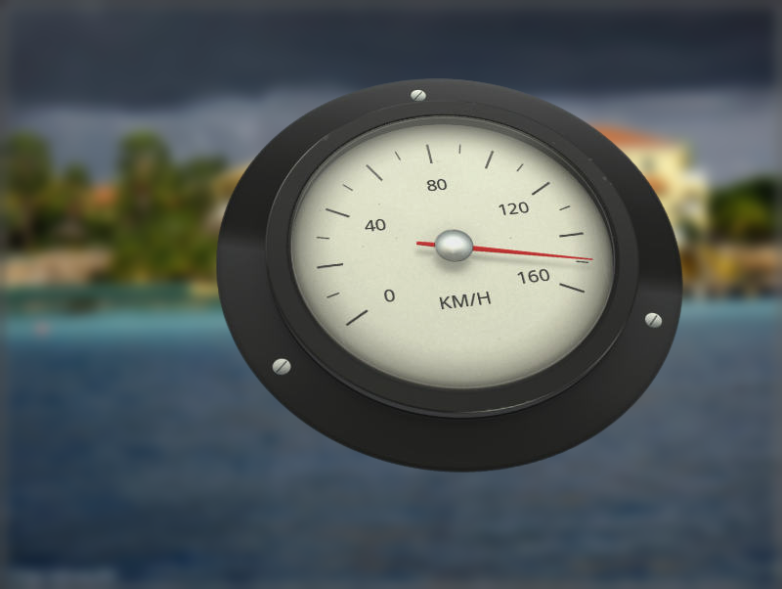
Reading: value=150 unit=km/h
